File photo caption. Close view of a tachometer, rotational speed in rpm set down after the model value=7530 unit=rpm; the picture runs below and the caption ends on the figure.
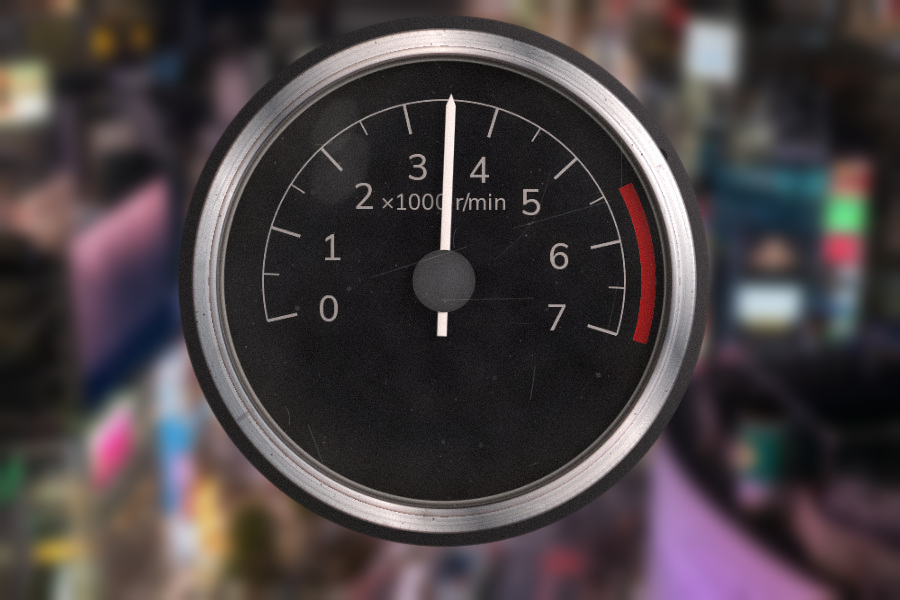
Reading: value=3500 unit=rpm
